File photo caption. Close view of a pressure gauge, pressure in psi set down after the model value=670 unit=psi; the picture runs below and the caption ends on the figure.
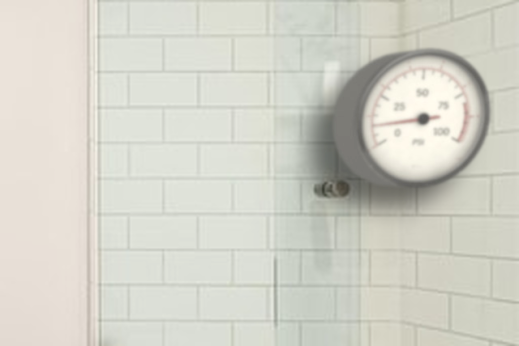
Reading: value=10 unit=psi
